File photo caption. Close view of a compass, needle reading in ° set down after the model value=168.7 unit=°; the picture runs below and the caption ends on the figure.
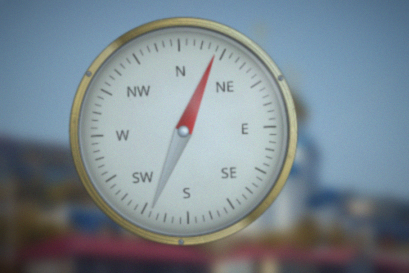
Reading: value=25 unit=°
